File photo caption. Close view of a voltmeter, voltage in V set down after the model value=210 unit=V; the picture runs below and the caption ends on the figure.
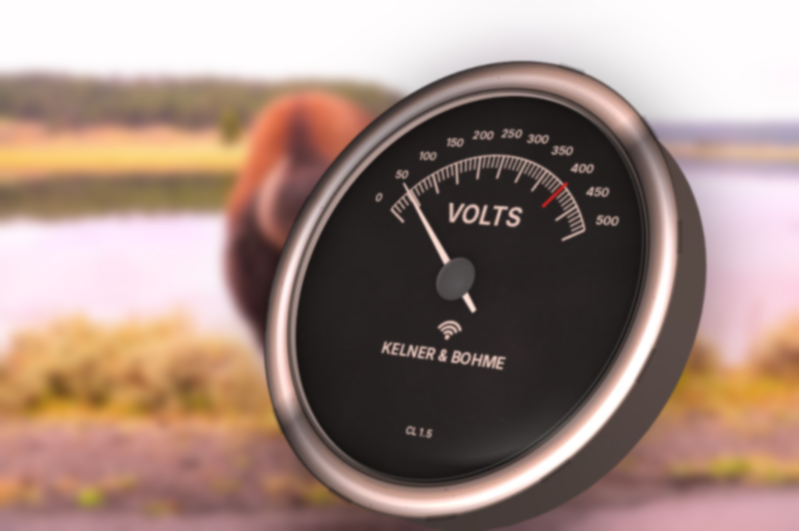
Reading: value=50 unit=V
